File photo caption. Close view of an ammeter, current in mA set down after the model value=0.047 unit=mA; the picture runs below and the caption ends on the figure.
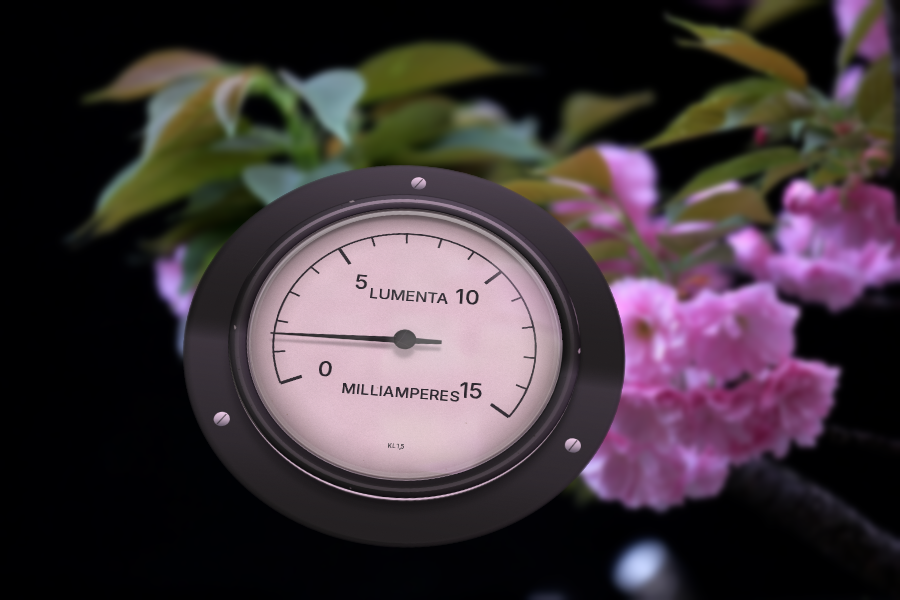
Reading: value=1.5 unit=mA
